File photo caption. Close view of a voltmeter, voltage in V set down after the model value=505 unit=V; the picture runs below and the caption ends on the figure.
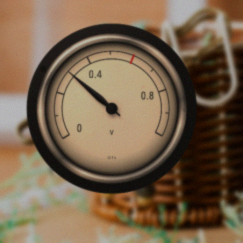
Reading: value=0.3 unit=V
